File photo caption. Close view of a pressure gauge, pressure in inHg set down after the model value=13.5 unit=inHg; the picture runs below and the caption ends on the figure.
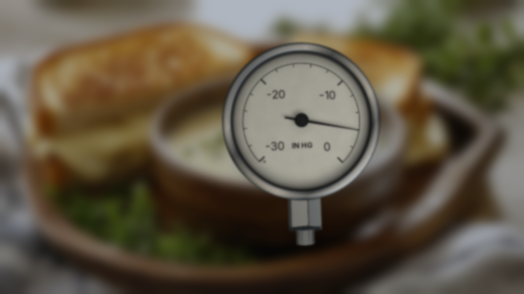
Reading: value=-4 unit=inHg
